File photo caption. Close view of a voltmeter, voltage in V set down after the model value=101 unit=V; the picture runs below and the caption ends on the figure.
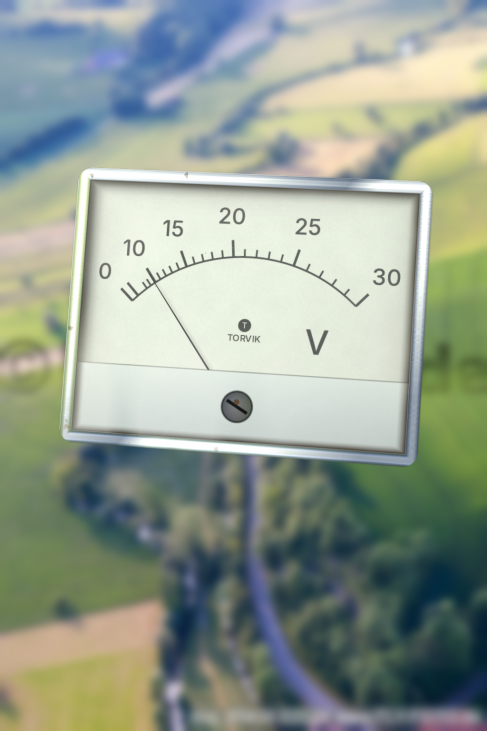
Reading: value=10 unit=V
